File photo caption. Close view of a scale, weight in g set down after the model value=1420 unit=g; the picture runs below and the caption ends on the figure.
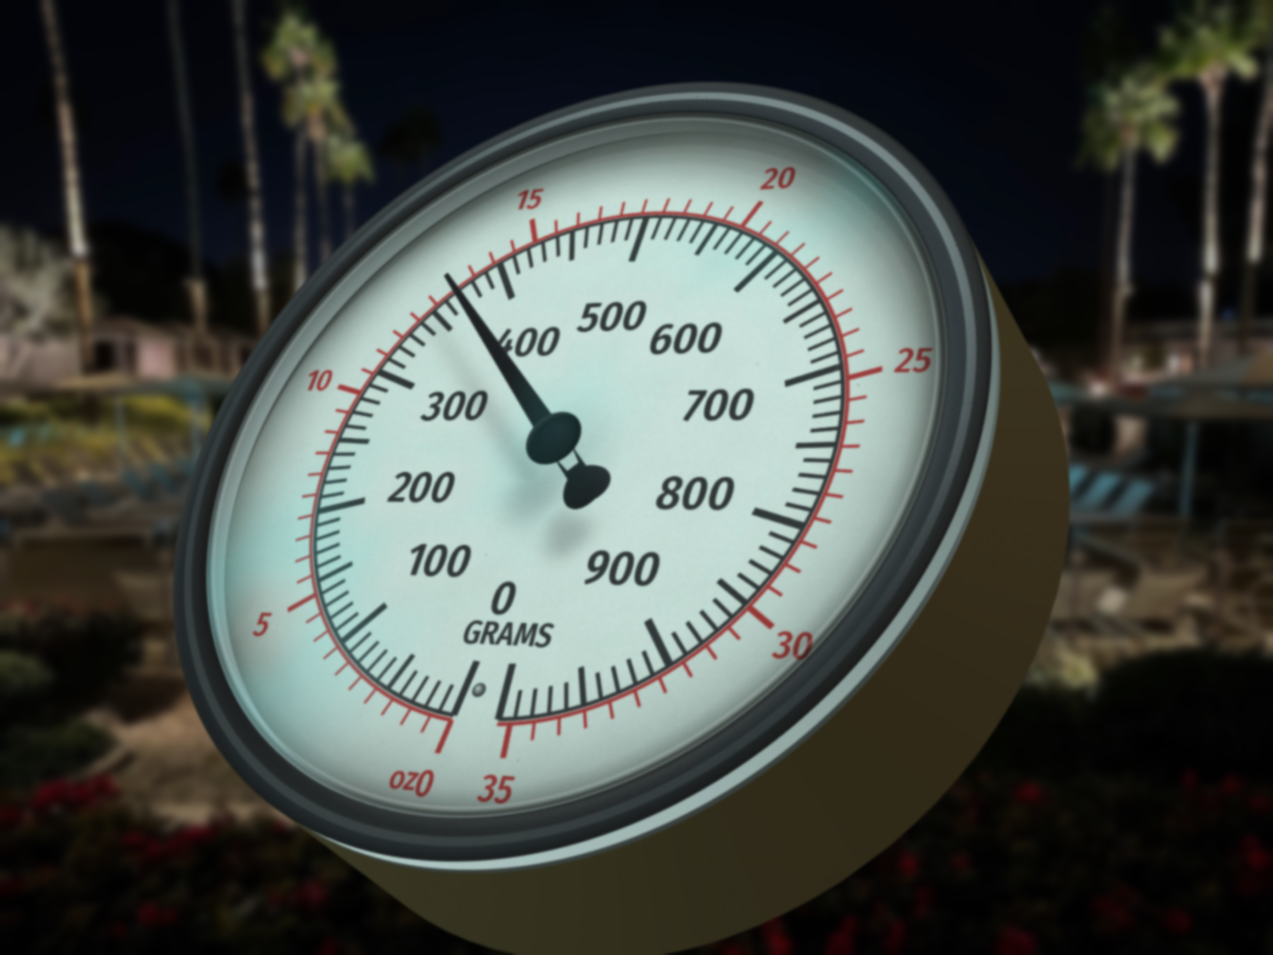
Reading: value=370 unit=g
